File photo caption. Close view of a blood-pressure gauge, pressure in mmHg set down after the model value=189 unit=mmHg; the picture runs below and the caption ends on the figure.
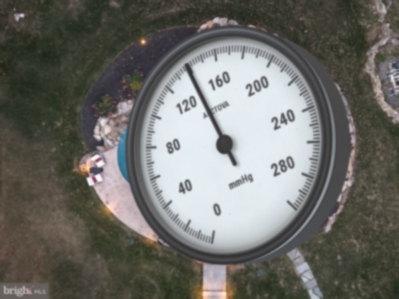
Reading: value=140 unit=mmHg
